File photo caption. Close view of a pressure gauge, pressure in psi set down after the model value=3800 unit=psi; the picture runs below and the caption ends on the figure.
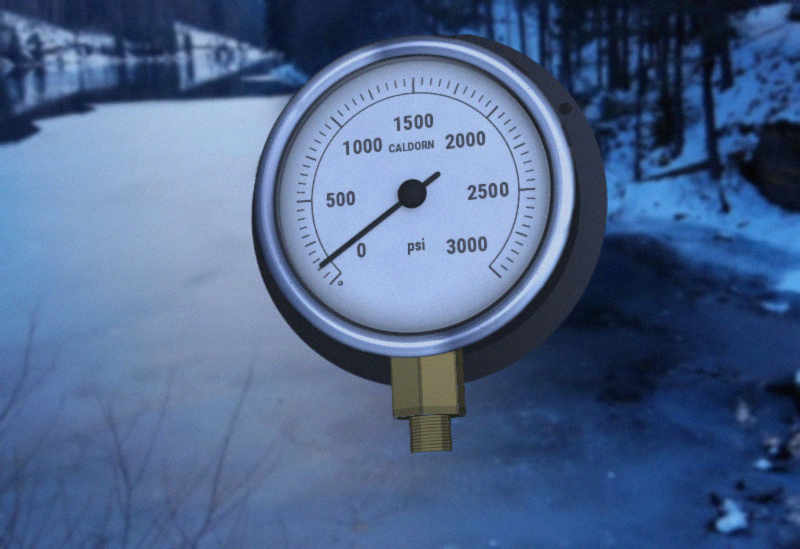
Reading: value=100 unit=psi
